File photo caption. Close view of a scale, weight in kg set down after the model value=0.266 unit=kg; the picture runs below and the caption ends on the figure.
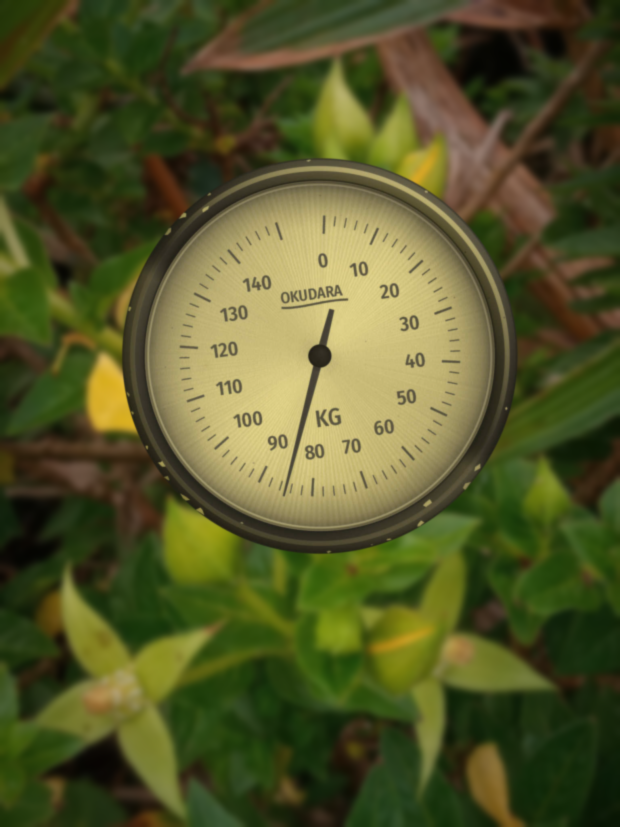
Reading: value=85 unit=kg
